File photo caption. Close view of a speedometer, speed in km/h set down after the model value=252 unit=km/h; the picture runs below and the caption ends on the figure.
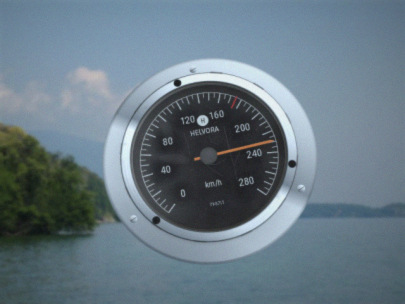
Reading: value=230 unit=km/h
